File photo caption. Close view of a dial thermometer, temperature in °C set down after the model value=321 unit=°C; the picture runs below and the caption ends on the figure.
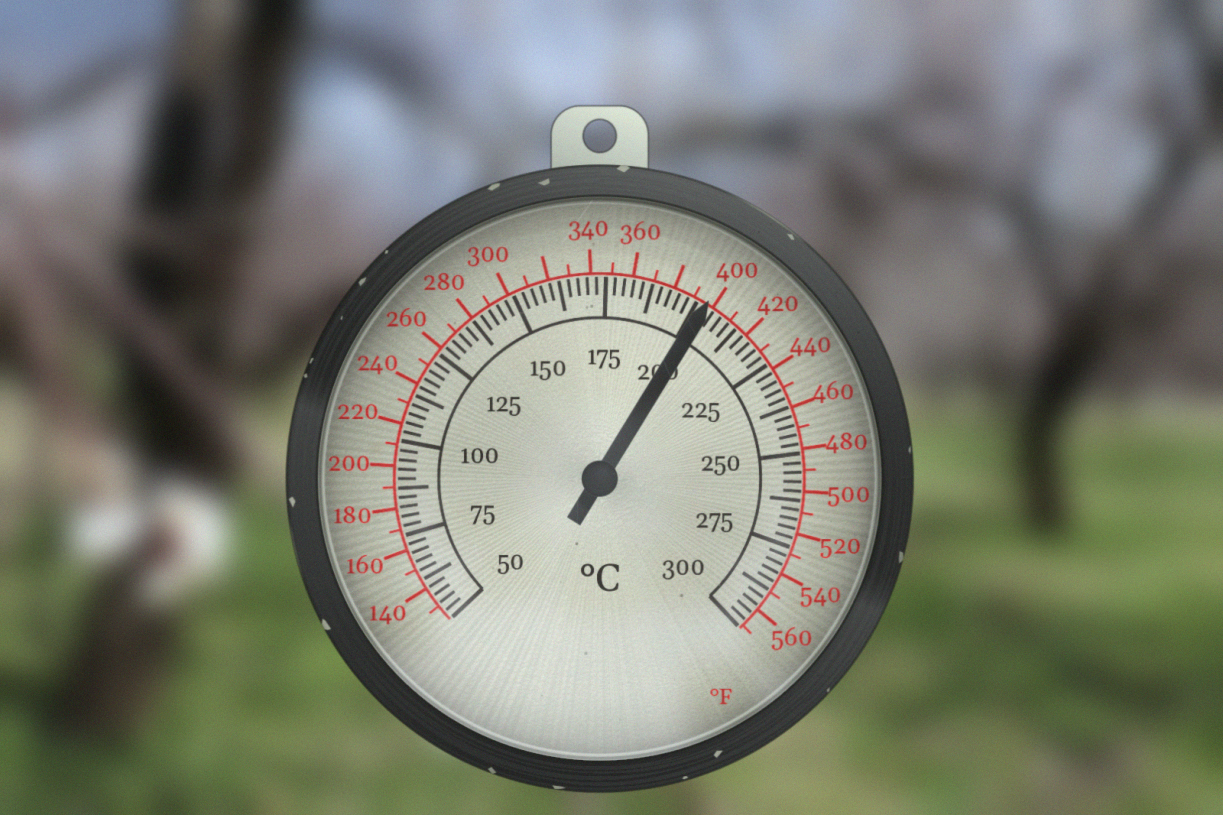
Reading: value=202.5 unit=°C
